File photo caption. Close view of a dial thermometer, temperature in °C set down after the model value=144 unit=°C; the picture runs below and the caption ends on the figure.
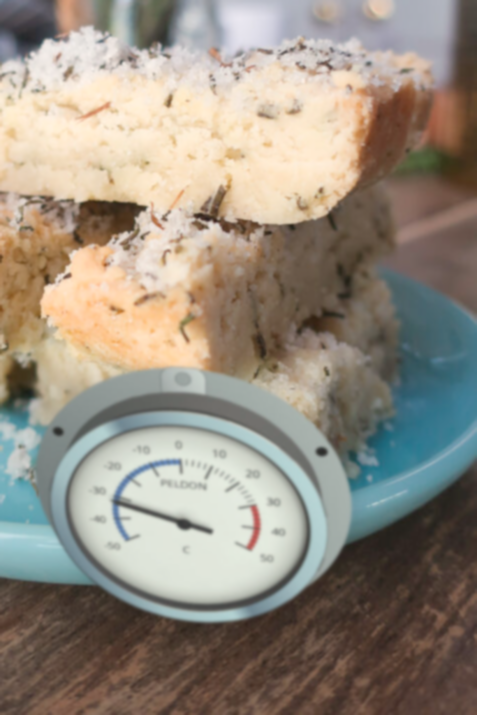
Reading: value=-30 unit=°C
